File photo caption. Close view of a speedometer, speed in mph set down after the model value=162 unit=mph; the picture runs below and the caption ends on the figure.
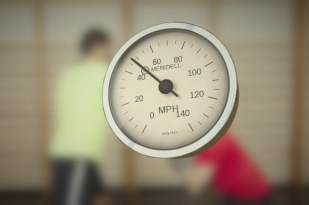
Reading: value=47.5 unit=mph
